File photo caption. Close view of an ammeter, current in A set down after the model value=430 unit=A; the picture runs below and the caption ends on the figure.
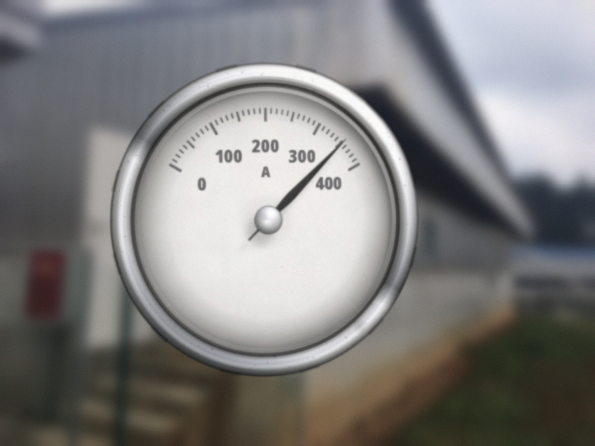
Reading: value=350 unit=A
